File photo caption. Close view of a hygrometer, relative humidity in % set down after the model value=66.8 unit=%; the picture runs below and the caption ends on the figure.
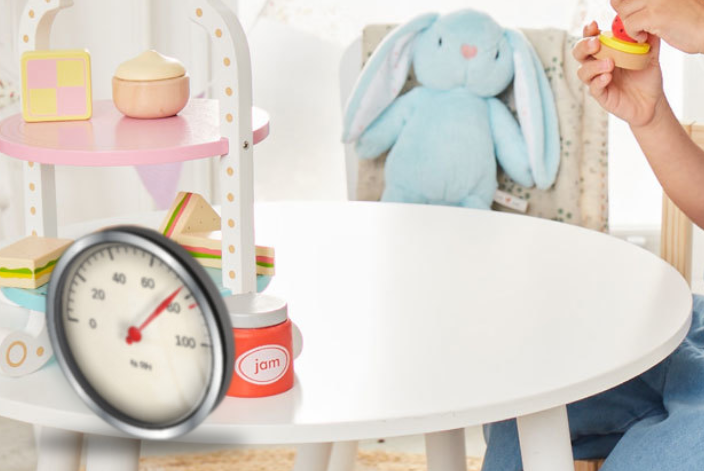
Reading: value=76 unit=%
